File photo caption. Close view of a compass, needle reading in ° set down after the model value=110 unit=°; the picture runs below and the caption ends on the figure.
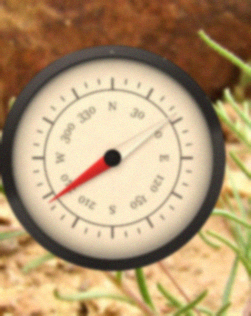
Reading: value=235 unit=°
